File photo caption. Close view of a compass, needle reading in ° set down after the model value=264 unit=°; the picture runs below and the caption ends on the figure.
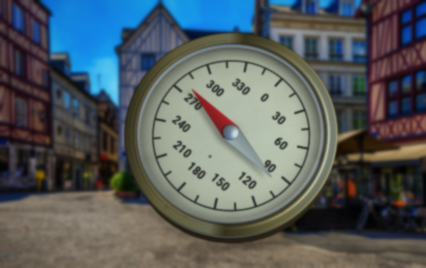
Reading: value=277.5 unit=°
